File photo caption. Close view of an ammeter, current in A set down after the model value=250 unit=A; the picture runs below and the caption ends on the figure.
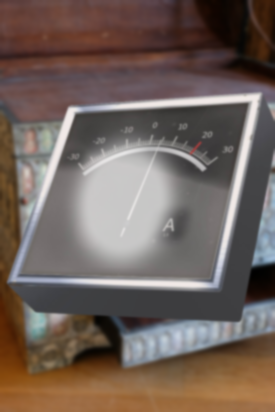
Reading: value=5 unit=A
